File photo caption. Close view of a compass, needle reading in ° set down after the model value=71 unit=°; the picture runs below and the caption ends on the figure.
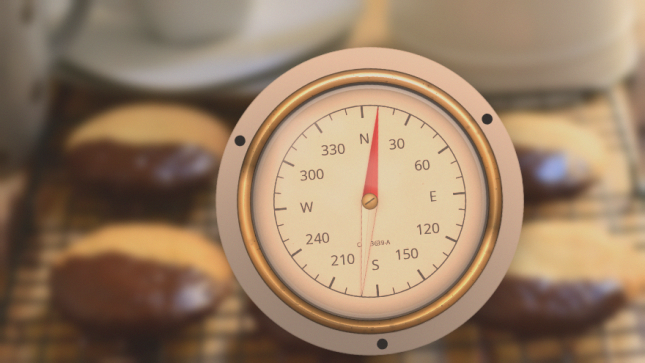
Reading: value=10 unit=°
